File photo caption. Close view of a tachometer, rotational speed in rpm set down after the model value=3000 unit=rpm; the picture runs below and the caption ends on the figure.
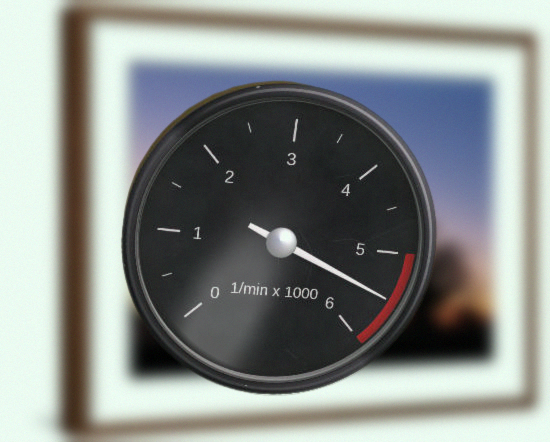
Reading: value=5500 unit=rpm
